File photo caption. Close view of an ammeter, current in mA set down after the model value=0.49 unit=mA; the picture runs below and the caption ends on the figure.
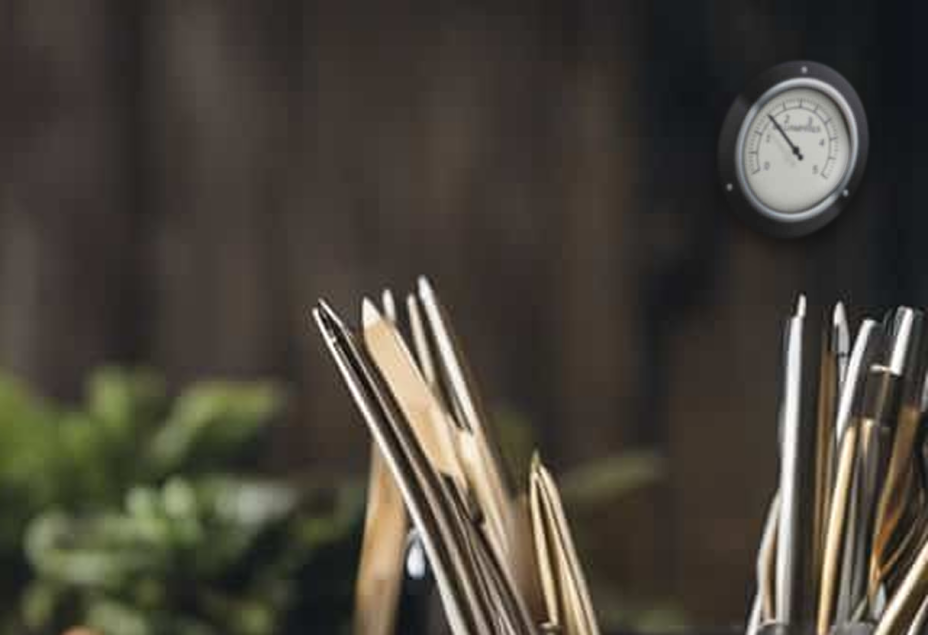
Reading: value=1.5 unit=mA
